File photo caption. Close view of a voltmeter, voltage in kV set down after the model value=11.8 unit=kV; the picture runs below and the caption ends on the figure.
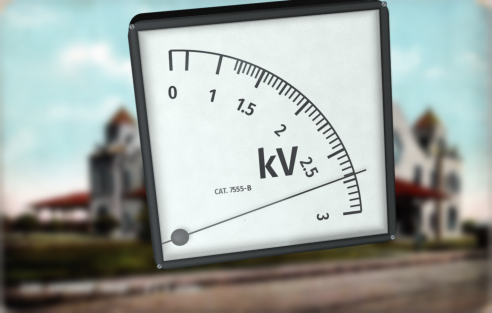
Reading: value=2.7 unit=kV
